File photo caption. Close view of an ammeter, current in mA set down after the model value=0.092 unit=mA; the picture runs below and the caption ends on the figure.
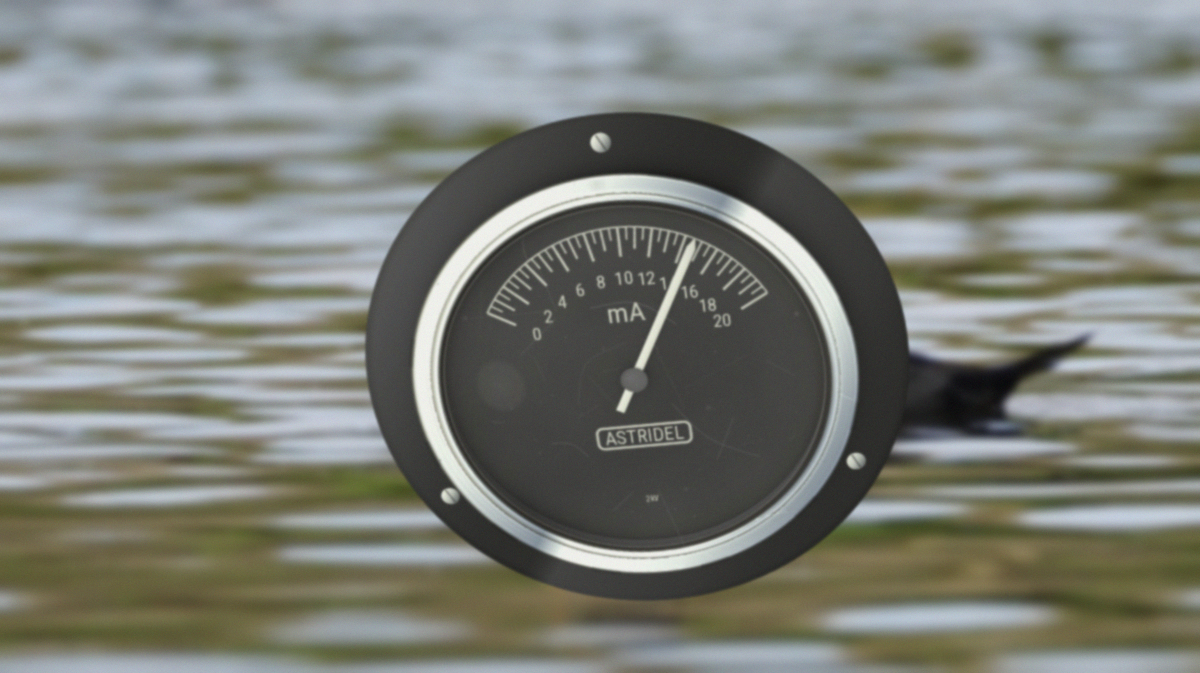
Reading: value=14.5 unit=mA
